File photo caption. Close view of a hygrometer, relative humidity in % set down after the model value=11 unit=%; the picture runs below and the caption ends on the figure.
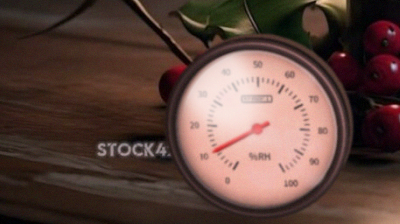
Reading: value=10 unit=%
